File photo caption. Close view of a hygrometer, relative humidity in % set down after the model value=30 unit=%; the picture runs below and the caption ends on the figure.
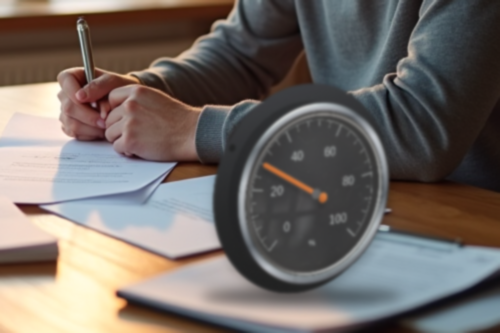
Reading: value=28 unit=%
